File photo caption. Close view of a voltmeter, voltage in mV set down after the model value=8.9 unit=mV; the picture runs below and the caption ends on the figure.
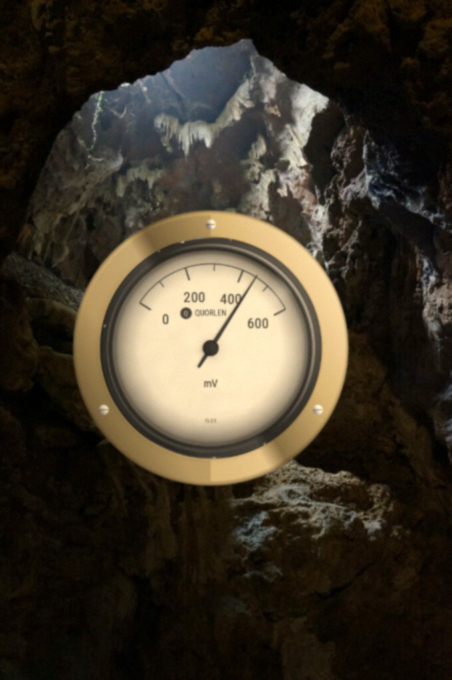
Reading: value=450 unit=mV
